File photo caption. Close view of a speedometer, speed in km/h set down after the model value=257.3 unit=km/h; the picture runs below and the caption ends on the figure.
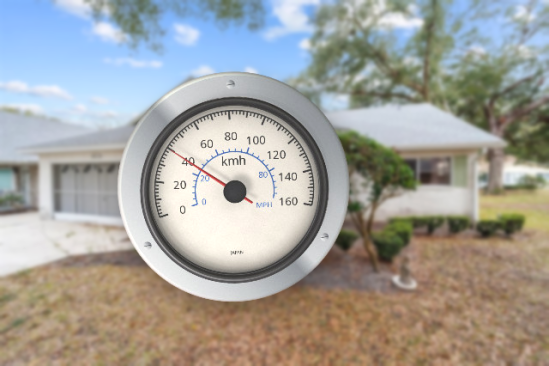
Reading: value=40 unit=km/h
